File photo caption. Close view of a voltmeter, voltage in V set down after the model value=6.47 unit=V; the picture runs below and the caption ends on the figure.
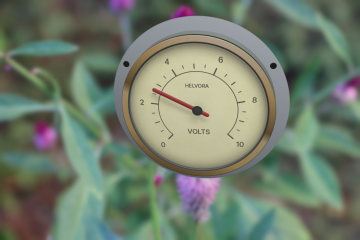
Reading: value=2.75 unit=V
